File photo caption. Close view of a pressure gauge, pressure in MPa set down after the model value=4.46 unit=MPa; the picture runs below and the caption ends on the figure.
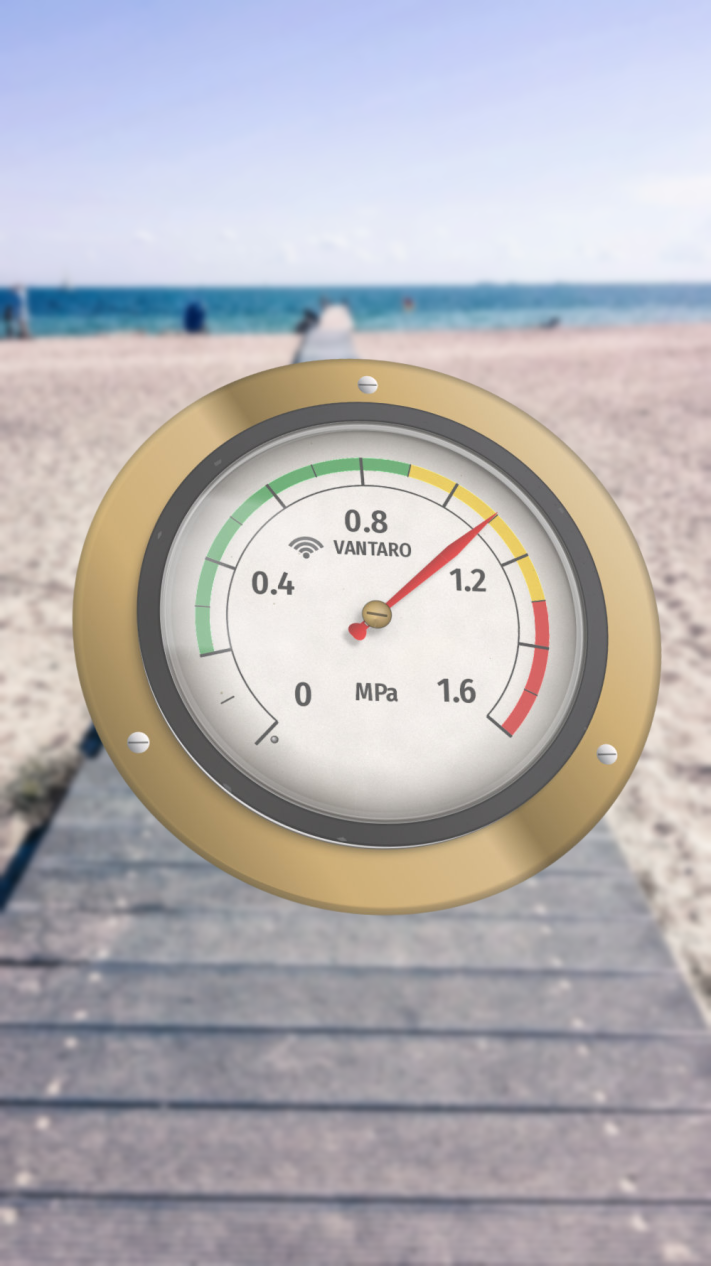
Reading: value=1.1 unit=MPa
